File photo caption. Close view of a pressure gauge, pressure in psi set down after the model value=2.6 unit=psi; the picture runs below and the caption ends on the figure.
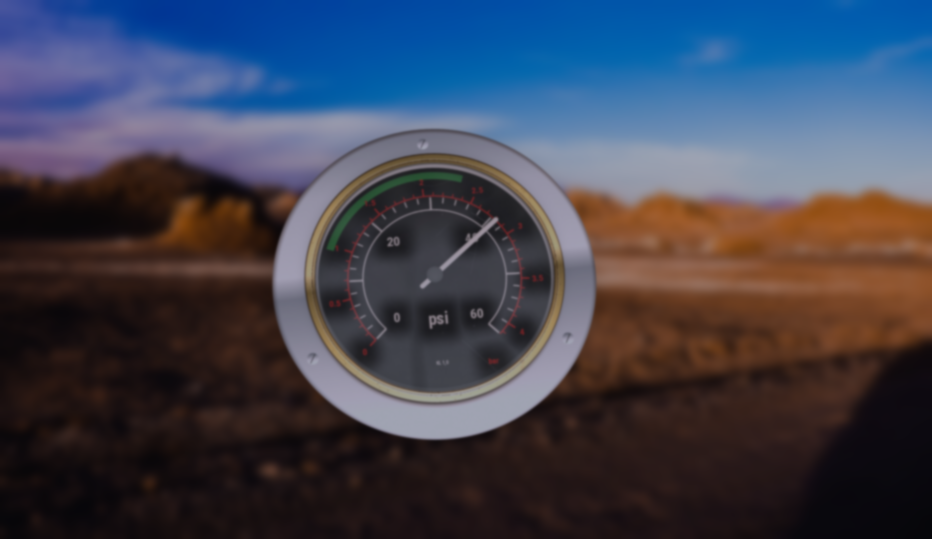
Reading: value=41 unit=psi
